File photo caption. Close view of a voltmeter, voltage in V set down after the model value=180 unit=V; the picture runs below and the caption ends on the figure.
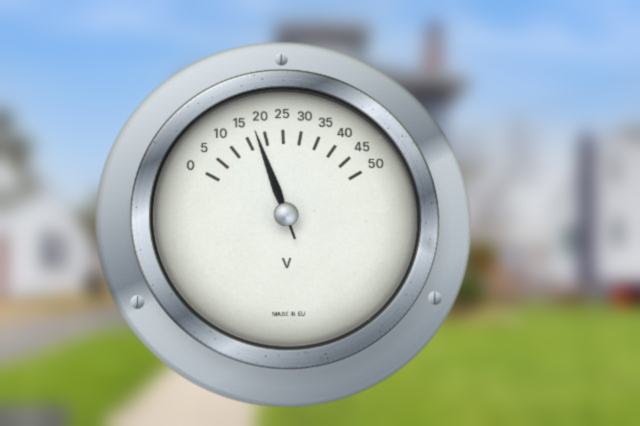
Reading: value=17.5 unit=V
